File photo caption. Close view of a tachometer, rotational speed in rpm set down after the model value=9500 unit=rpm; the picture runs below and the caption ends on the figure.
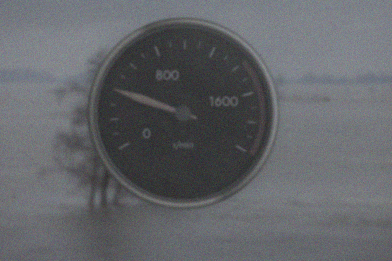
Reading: value=400 unit=rpm
